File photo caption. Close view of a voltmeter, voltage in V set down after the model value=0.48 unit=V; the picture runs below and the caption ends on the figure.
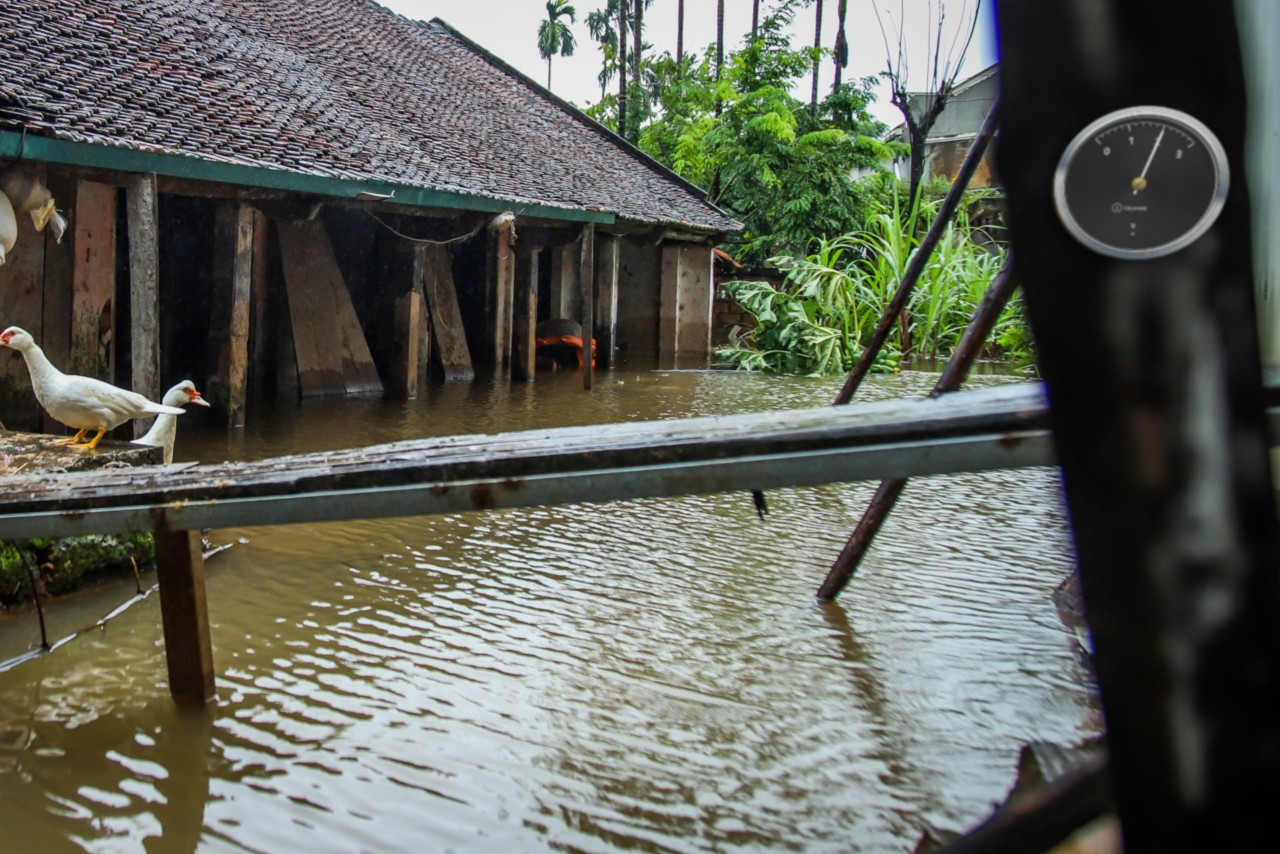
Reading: value=2 unit=V
